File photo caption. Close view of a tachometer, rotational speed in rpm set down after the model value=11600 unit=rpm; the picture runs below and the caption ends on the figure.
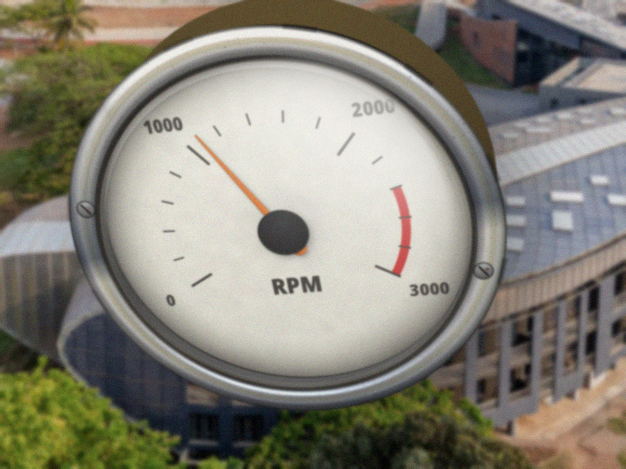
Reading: value=1100 unit=rpm
